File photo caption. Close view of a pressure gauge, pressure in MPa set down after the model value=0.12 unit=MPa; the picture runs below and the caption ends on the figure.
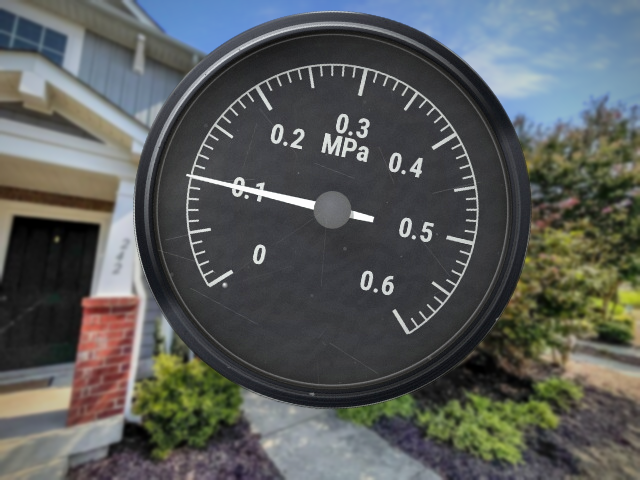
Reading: value=0.1 unit=MPa
